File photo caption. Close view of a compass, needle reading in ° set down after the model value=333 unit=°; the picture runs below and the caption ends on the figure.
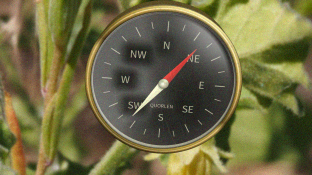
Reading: value=37.5 unit=°
